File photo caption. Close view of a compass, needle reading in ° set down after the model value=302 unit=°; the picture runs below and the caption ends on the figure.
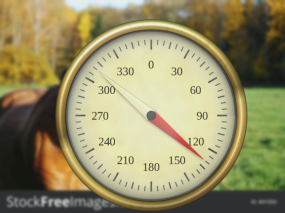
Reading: value=130 unit=°
